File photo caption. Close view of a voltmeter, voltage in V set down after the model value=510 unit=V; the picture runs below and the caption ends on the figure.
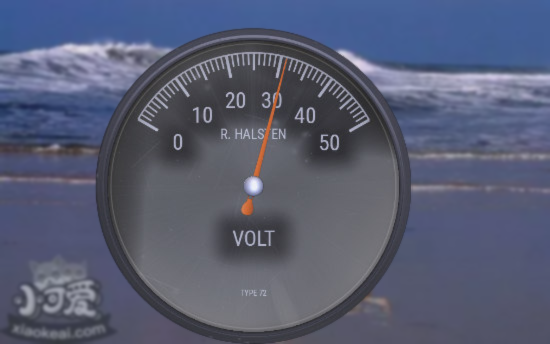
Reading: value=31 unit=V
